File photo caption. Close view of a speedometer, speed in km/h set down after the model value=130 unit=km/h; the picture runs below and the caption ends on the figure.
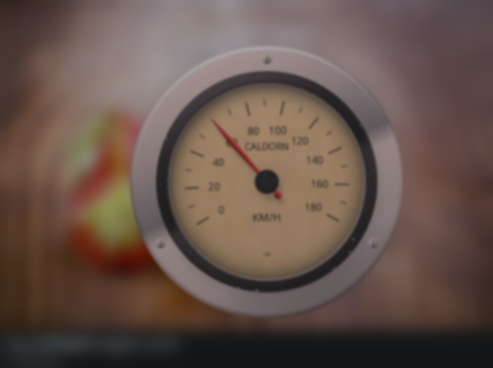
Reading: value=60 unit=km/h
